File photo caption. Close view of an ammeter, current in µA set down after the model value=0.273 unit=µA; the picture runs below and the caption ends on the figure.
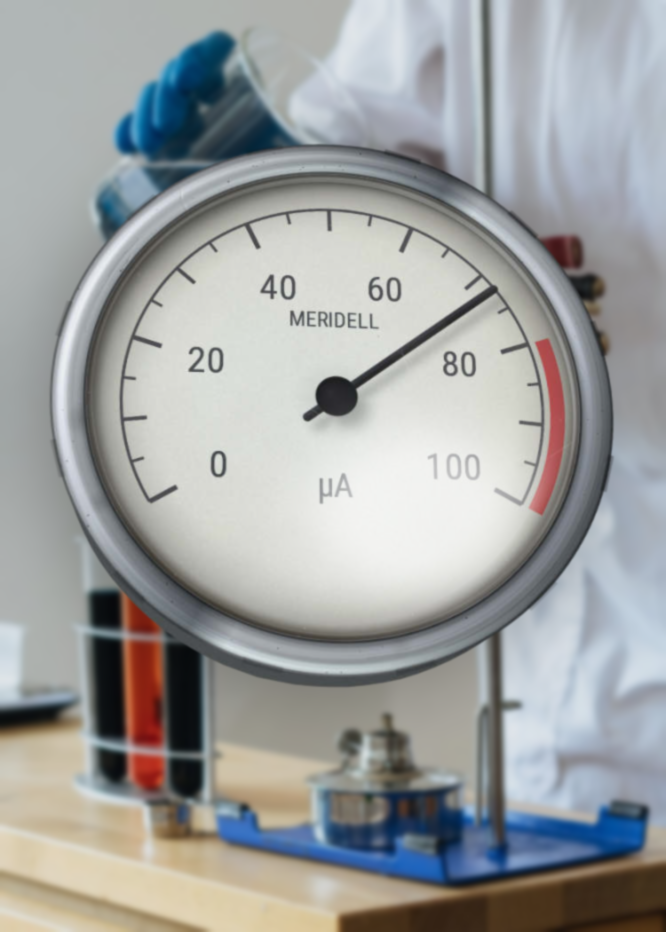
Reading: value=72.5 unit=µA
